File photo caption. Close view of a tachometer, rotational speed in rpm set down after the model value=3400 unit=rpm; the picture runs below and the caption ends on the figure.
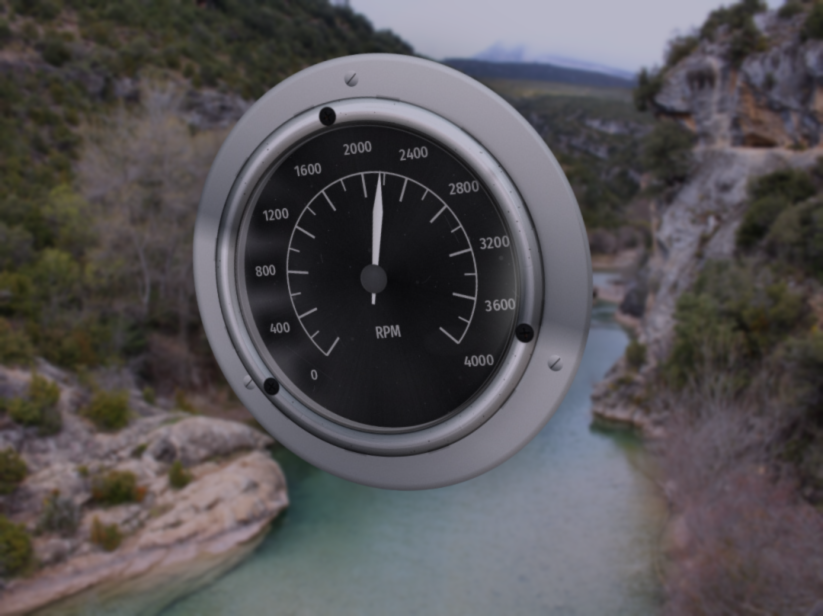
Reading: value=2200 unit=rpm
